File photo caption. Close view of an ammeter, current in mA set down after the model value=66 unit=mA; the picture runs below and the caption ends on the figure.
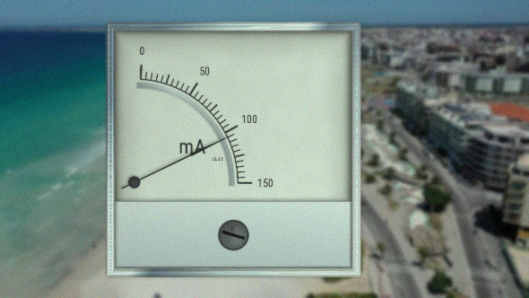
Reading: value=105 unit=mA
